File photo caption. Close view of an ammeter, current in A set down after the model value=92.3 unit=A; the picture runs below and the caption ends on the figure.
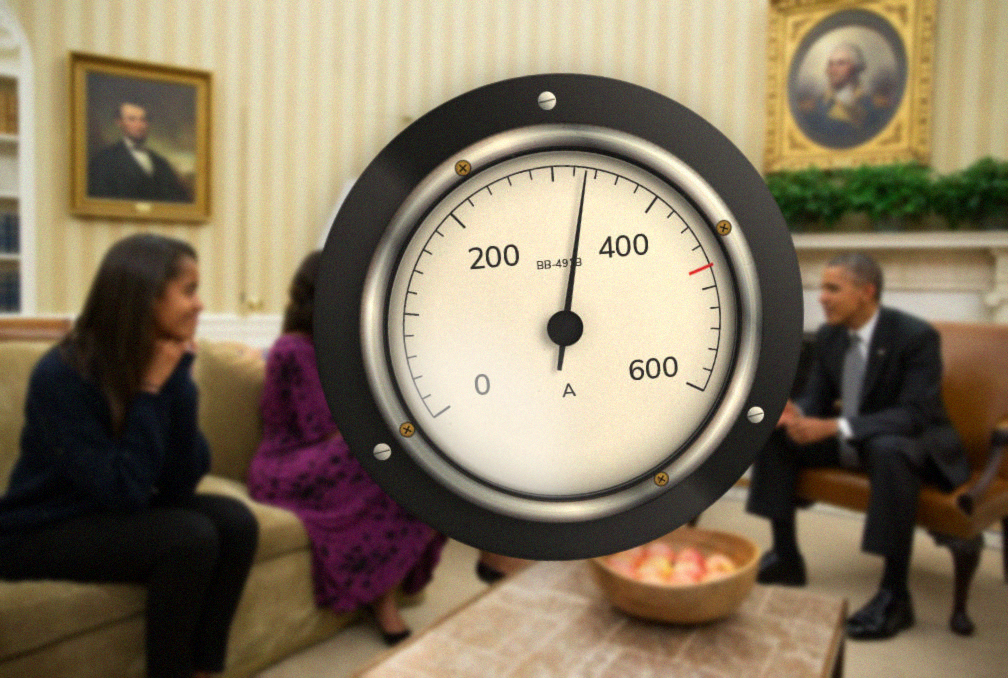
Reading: value=330 unit=A
